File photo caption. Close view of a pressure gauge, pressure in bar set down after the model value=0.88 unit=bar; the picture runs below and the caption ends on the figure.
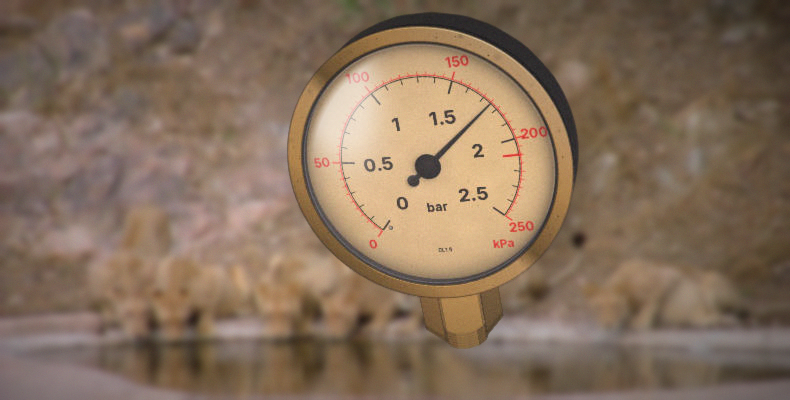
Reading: value=1.75 unit=bar
